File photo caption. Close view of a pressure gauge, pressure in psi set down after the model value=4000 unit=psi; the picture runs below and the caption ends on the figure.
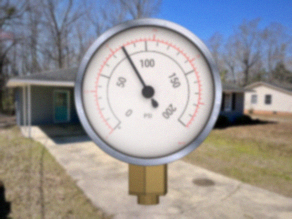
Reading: value=80 unit=psi
